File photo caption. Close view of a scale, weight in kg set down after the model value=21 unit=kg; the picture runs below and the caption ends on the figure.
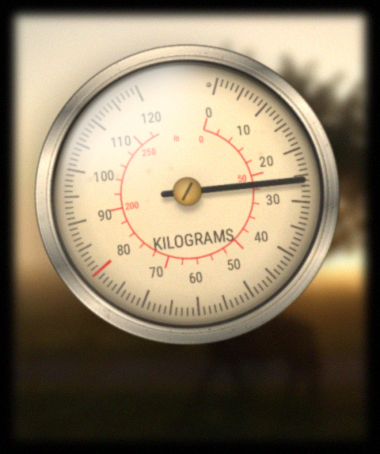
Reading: value=26 unit=kg
